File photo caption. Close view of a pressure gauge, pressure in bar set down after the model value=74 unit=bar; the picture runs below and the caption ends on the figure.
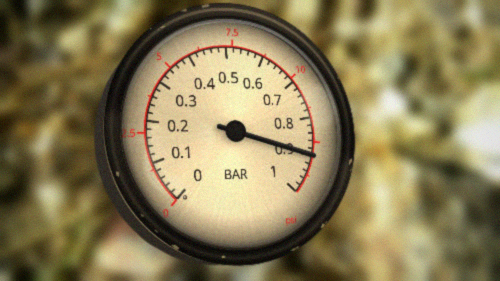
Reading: value=0.9 unit=bar
